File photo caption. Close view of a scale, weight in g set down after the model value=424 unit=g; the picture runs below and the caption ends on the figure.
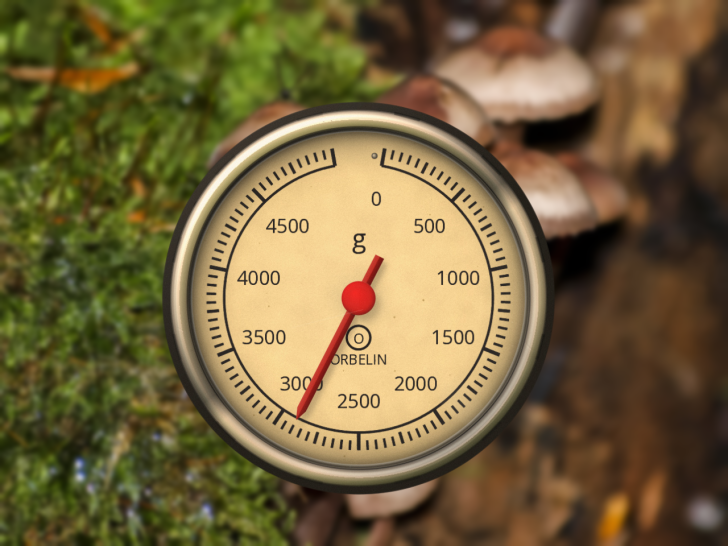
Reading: value=2900 unit=g
